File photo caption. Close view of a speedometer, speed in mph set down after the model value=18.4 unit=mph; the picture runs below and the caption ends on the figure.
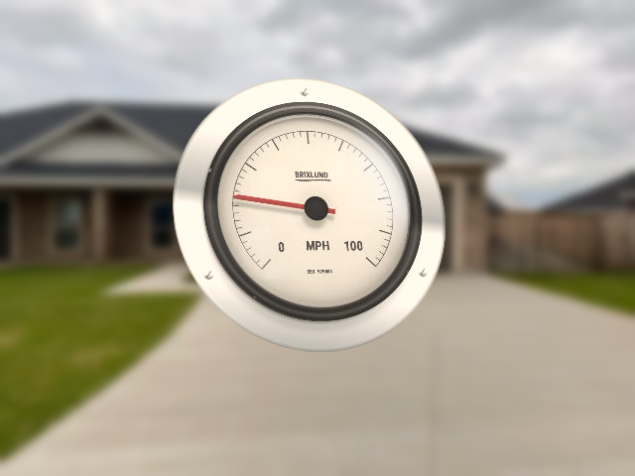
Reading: value=20 unit=mph
